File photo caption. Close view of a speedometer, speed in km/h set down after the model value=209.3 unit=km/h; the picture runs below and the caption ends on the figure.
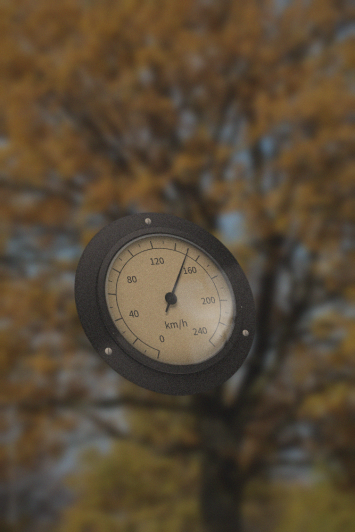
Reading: value=150 unit=km/h
